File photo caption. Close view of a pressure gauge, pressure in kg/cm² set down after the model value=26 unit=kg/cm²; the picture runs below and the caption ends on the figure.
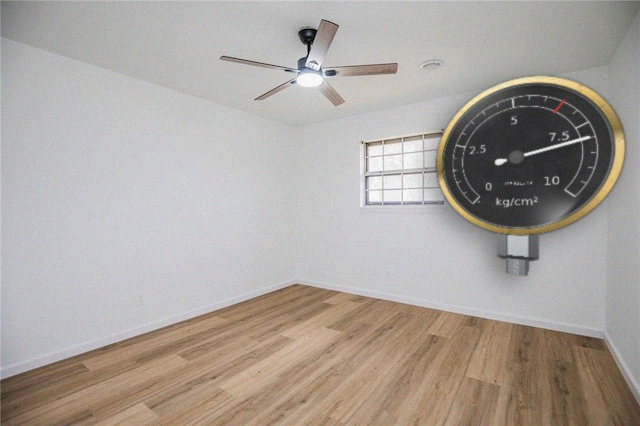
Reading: value=8 unit=kg/cm²
